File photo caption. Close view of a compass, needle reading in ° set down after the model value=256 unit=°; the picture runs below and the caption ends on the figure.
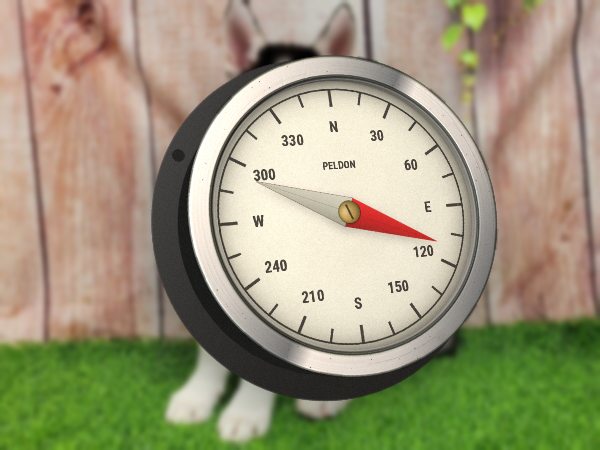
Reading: value=112.5 unit=°
